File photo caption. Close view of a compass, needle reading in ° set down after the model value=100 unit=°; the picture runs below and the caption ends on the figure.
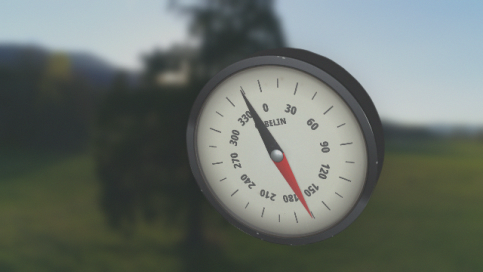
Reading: value=165 unit=°
